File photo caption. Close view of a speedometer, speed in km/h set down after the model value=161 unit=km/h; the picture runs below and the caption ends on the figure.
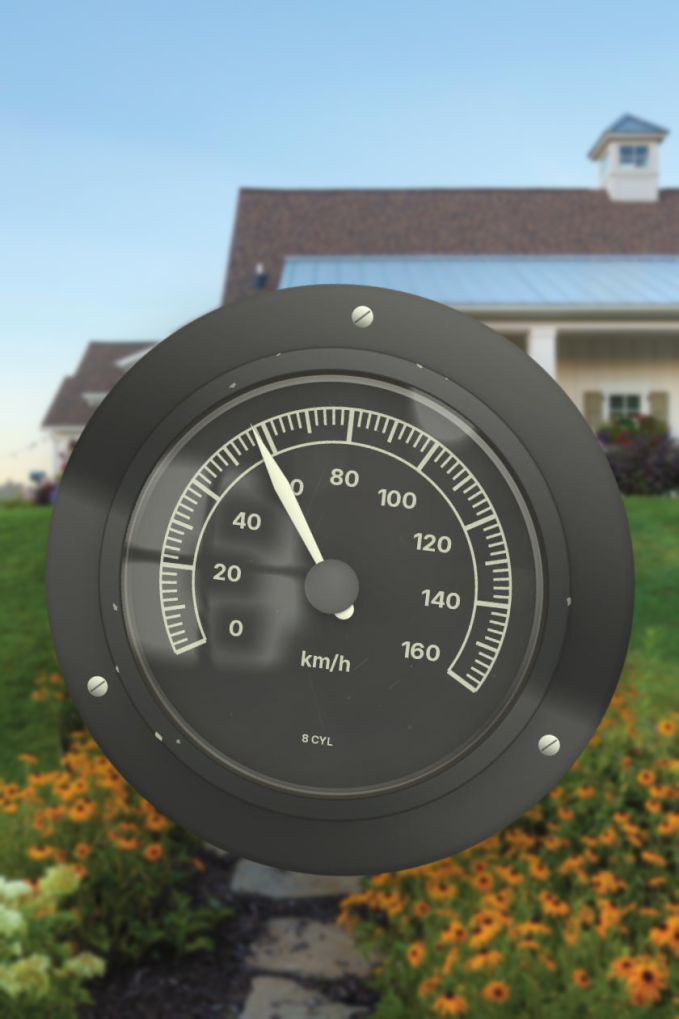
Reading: value=58 unit=km/h
